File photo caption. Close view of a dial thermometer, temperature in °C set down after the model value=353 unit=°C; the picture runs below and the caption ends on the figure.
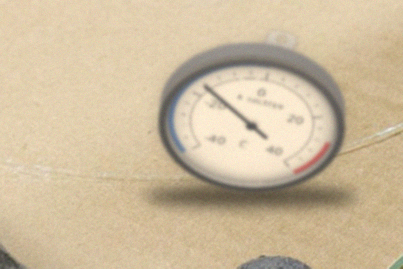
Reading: value=-16 unit=°C
